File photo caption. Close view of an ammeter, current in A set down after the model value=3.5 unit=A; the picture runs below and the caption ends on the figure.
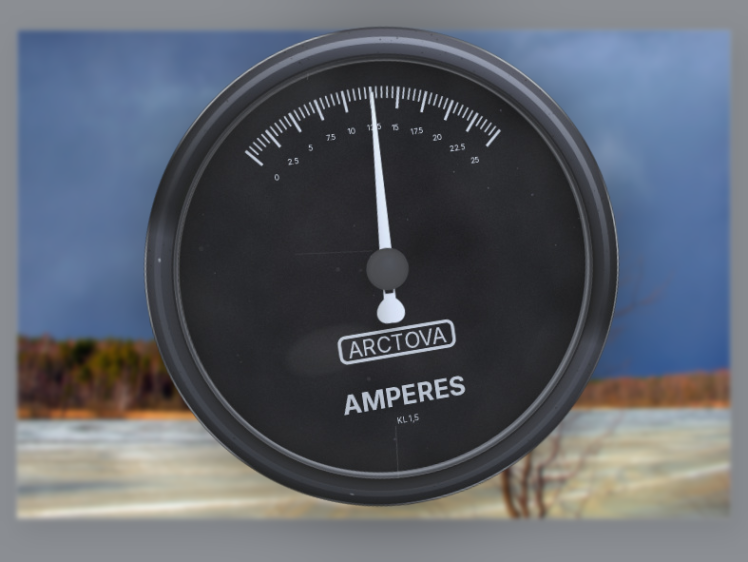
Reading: value=12.5 unit=A
